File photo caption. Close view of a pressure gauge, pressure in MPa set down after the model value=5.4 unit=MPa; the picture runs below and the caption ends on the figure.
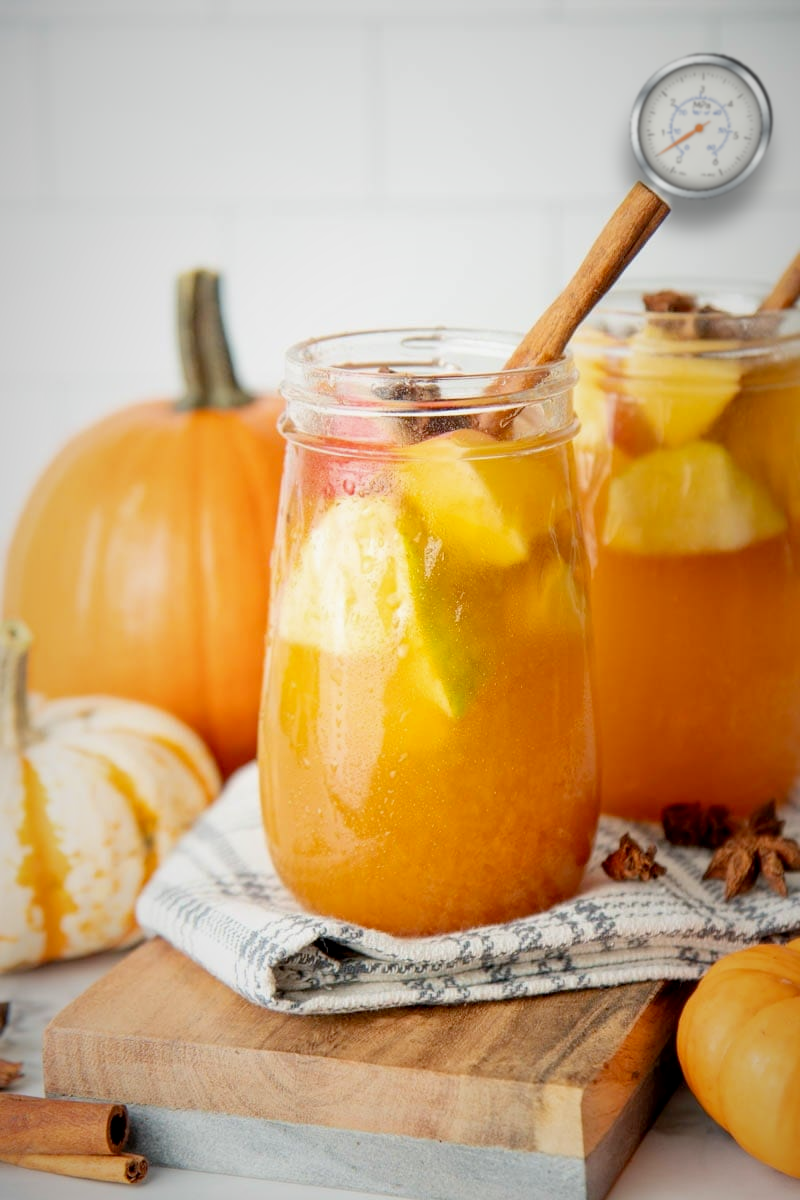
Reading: value=0.5 unit=MPa
